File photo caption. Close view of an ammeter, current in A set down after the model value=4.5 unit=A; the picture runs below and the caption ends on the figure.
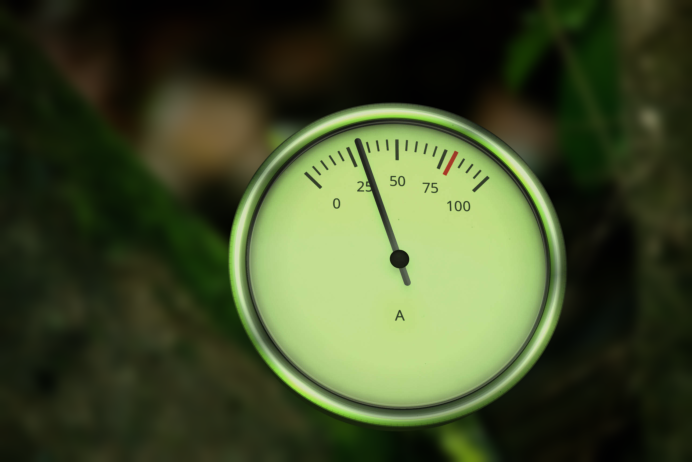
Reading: value=30 unit=A
